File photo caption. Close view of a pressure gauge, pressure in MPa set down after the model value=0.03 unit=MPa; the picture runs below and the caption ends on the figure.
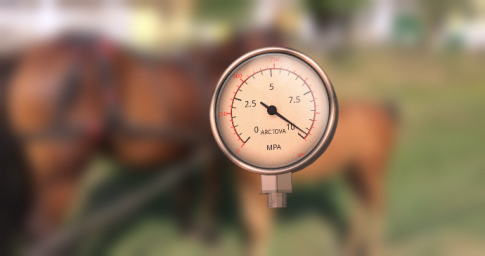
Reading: value=9.75 unit=MPa
